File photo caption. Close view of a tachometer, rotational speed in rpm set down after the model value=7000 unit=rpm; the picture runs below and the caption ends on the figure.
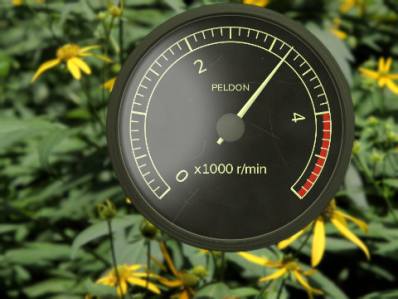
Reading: value=3200 unit=rpm
